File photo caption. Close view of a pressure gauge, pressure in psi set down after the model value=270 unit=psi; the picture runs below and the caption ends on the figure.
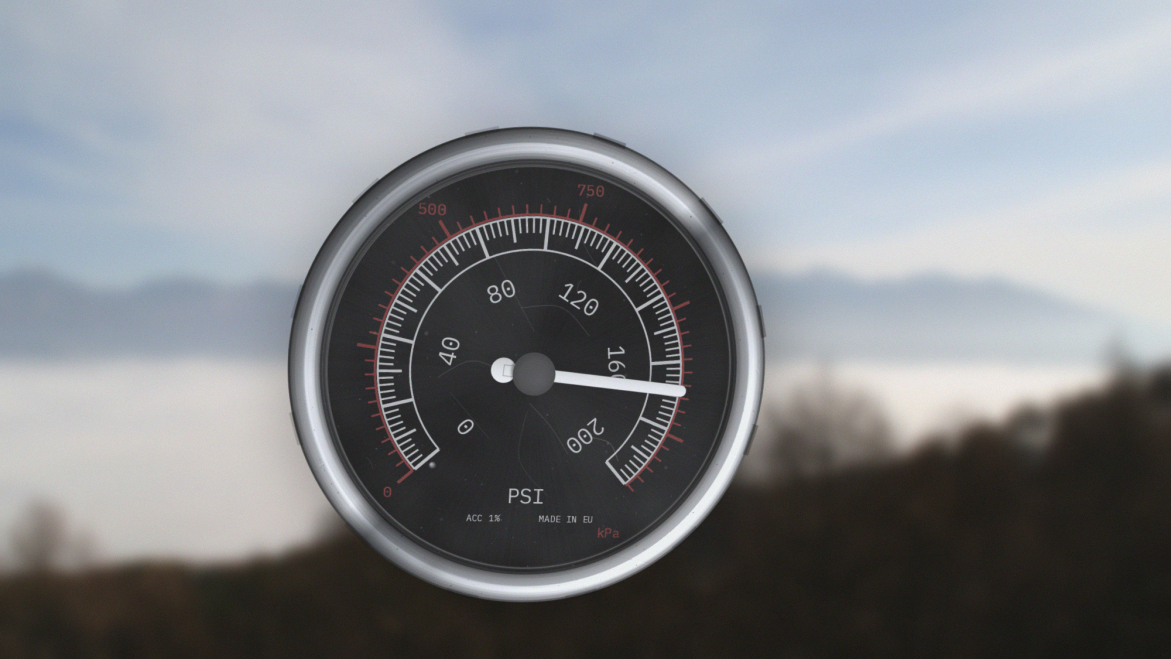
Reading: value=168 unit=psi
